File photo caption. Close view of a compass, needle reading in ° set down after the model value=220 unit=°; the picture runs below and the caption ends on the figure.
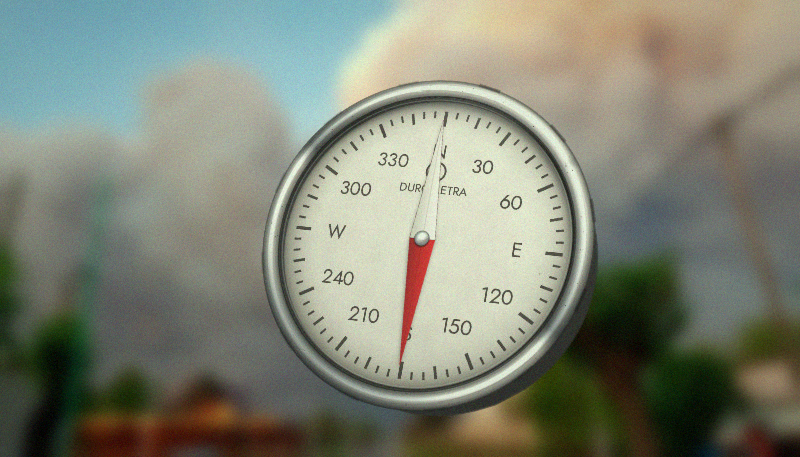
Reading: value=180 unit=°
